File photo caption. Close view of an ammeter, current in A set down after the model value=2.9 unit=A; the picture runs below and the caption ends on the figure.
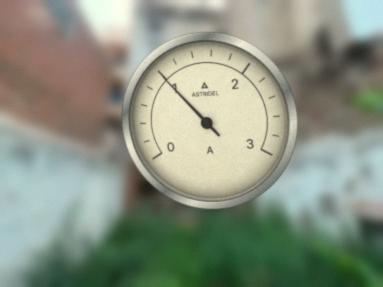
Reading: value=1 unit=A
